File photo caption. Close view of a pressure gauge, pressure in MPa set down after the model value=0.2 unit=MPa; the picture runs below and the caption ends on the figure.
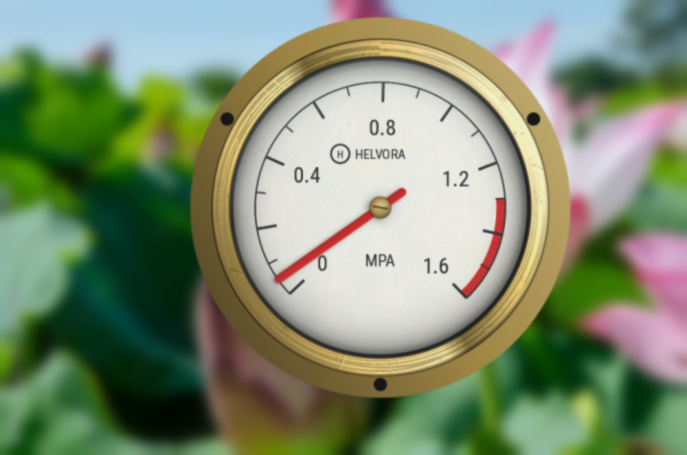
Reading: value=0.05 unit=MPa
